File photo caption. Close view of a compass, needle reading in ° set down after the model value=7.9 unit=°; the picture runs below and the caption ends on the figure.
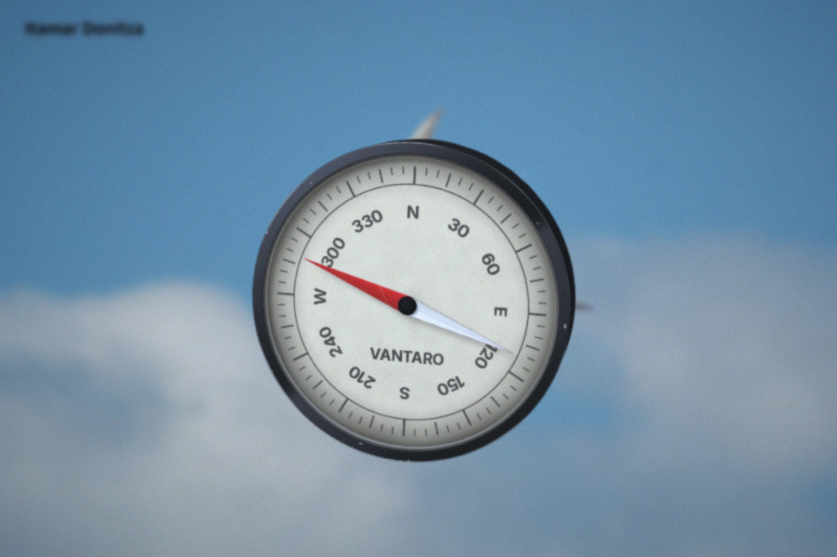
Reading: value=290 unit=°
